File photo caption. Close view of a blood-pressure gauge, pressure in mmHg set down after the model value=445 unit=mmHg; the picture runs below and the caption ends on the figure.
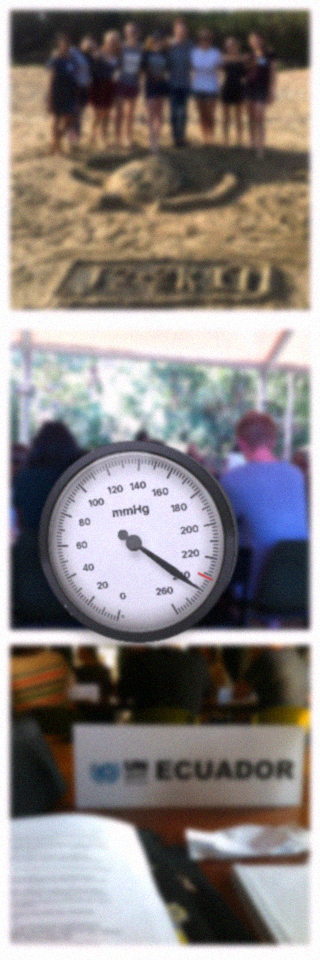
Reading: value=240 unit=mmHg
